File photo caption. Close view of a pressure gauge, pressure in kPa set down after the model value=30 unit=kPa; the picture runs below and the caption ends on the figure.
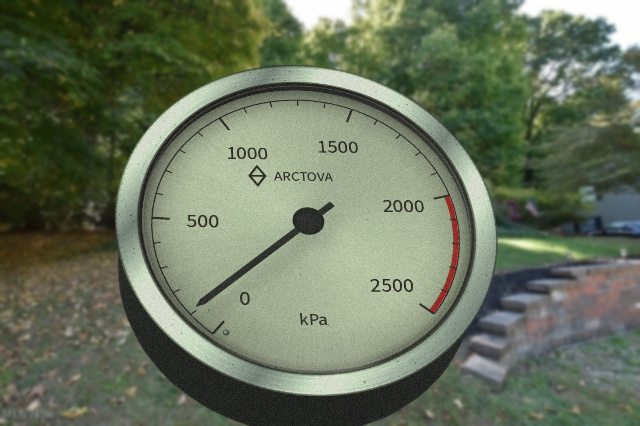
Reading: value=100 unit=kPa
